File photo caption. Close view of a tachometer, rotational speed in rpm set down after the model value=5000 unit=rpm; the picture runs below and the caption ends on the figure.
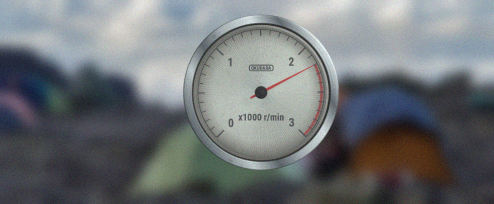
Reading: value=2200 unit=rpm
